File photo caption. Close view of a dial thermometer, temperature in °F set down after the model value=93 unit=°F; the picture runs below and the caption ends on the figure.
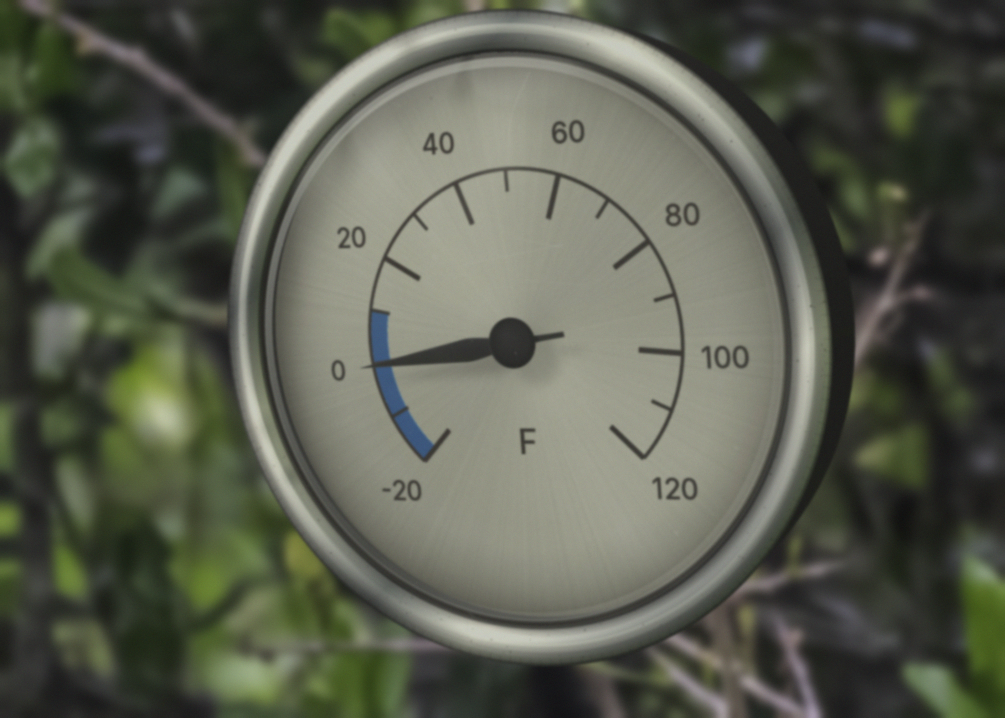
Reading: value=0 unit=°F
